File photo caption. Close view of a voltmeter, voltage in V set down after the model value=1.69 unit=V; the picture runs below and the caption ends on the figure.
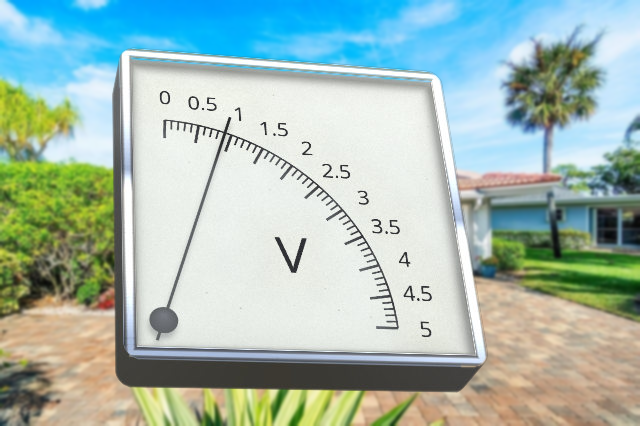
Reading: value=0.9 unit=V
